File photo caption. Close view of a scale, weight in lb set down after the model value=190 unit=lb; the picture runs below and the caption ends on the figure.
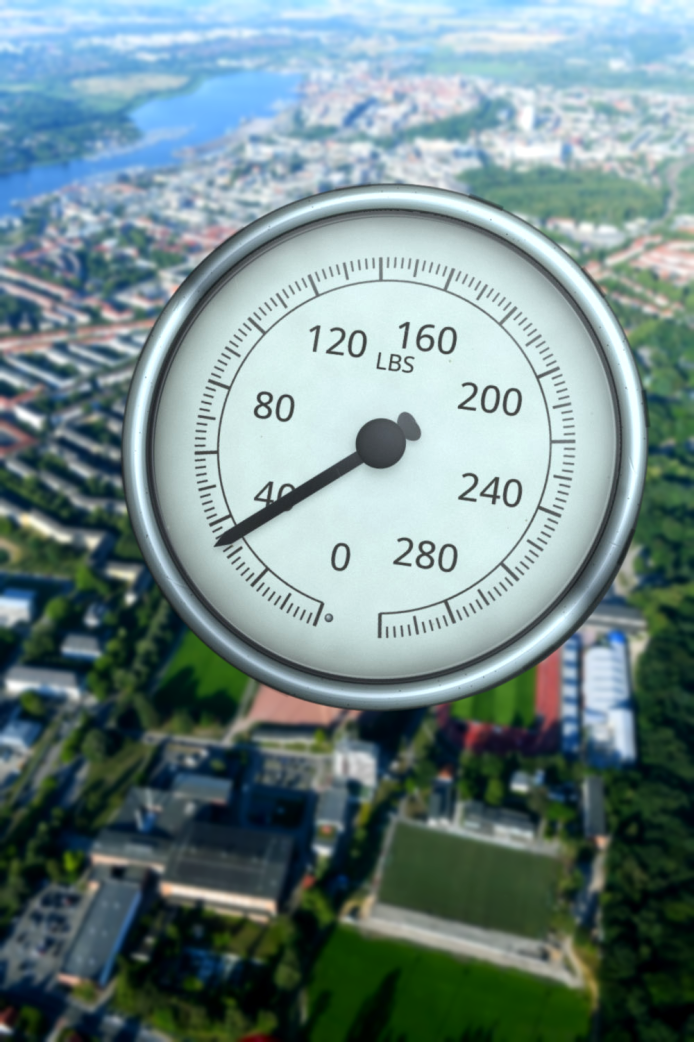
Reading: value=34 unit=lb
